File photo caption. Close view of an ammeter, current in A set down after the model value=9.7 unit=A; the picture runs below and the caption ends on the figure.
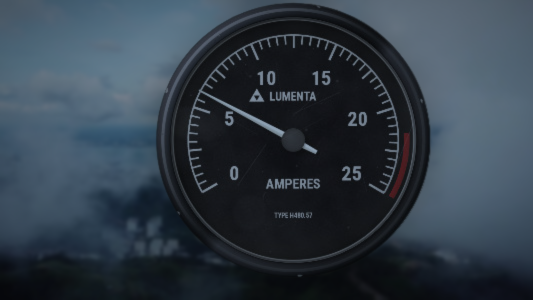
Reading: value=6 unit=A
